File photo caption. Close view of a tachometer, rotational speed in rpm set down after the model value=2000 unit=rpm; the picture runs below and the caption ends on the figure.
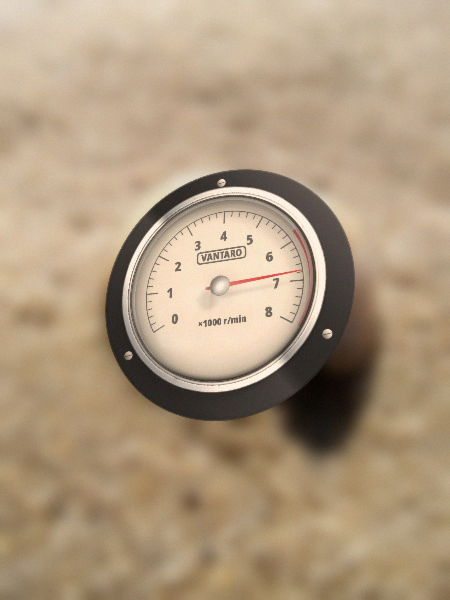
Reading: value=6800 unit=rpm
